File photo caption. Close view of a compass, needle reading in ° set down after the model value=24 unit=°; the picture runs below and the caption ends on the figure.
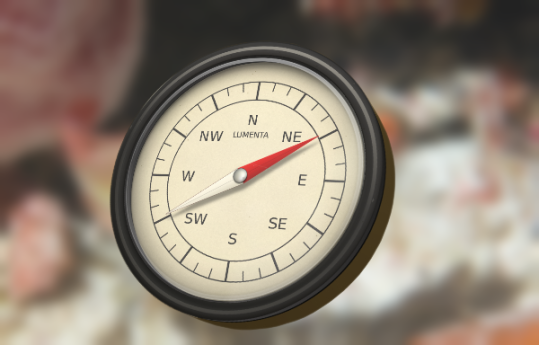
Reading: value=60 unit=°
